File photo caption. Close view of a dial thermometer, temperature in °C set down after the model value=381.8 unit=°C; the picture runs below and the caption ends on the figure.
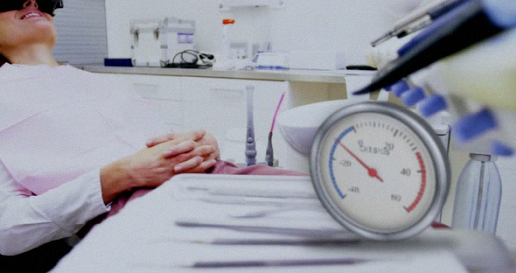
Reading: value=-10 unit=°C
